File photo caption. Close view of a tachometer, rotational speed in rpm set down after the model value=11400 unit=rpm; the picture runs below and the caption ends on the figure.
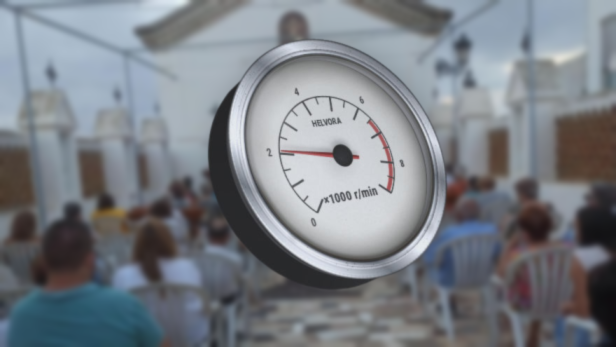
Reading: value=2000 unit=rpm
